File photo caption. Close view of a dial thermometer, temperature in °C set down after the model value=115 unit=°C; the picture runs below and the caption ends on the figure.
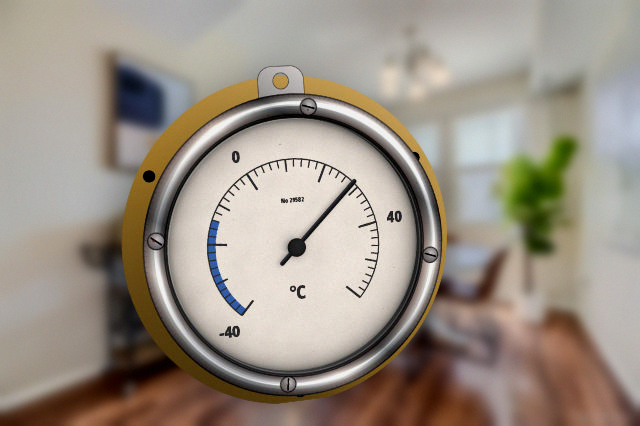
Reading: value=28 unit=°C
